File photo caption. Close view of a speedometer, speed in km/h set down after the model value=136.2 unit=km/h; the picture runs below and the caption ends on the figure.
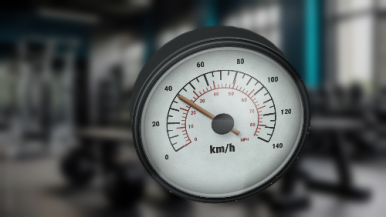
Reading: value=40 unit=km/h
